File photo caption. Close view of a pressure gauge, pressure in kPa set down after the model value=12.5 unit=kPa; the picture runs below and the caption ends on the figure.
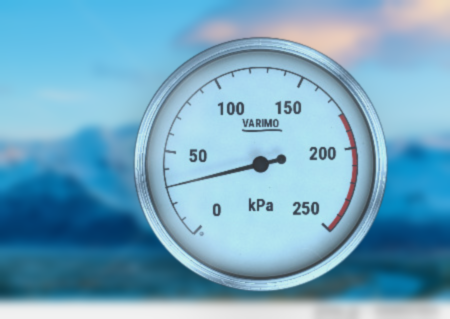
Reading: value=30 unit=kPa
